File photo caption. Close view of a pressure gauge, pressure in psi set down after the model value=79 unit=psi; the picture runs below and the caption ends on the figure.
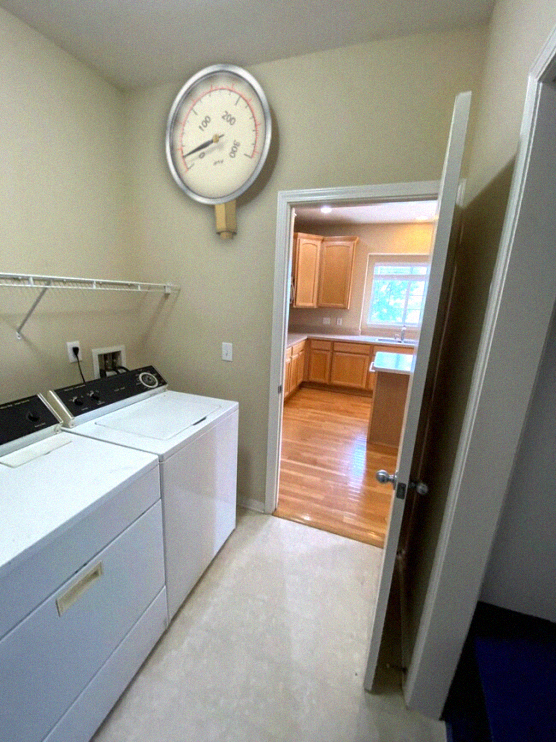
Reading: value=20 unit=psi
